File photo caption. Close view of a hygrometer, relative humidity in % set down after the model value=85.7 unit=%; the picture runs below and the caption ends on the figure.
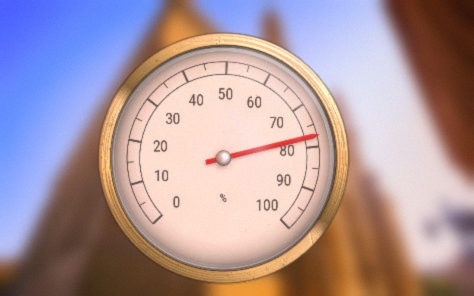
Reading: value=77.5 unit=%
